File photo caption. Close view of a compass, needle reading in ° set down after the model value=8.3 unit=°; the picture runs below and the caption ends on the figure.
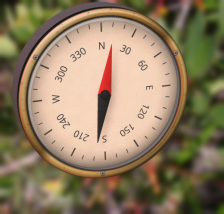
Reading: value=10 unit=°
